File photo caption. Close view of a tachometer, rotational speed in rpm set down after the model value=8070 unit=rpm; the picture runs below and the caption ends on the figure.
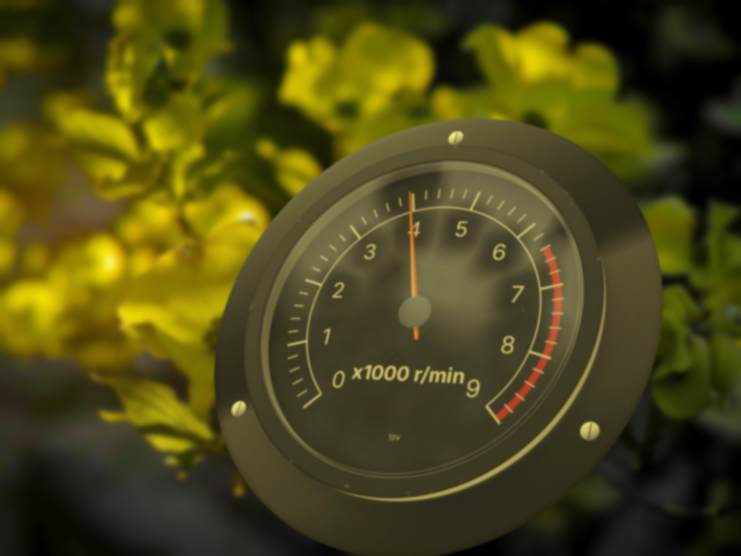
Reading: value=4000 unit=rpm
